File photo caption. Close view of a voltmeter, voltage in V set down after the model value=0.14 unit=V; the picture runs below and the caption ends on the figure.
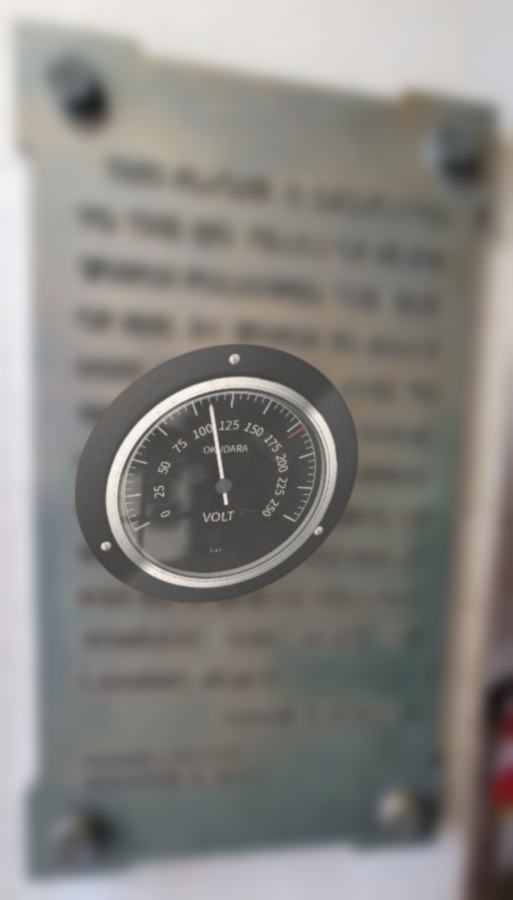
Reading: value=110 unit=V
